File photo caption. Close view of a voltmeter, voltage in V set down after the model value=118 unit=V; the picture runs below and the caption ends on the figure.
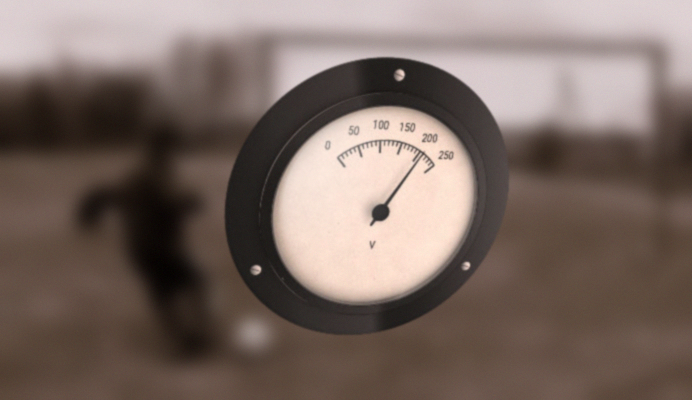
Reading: value=200 unit=V
